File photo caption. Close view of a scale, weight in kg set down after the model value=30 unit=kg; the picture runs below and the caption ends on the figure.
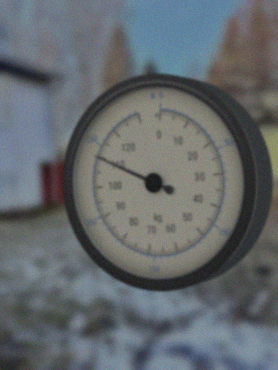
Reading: value=110 unit=kg
